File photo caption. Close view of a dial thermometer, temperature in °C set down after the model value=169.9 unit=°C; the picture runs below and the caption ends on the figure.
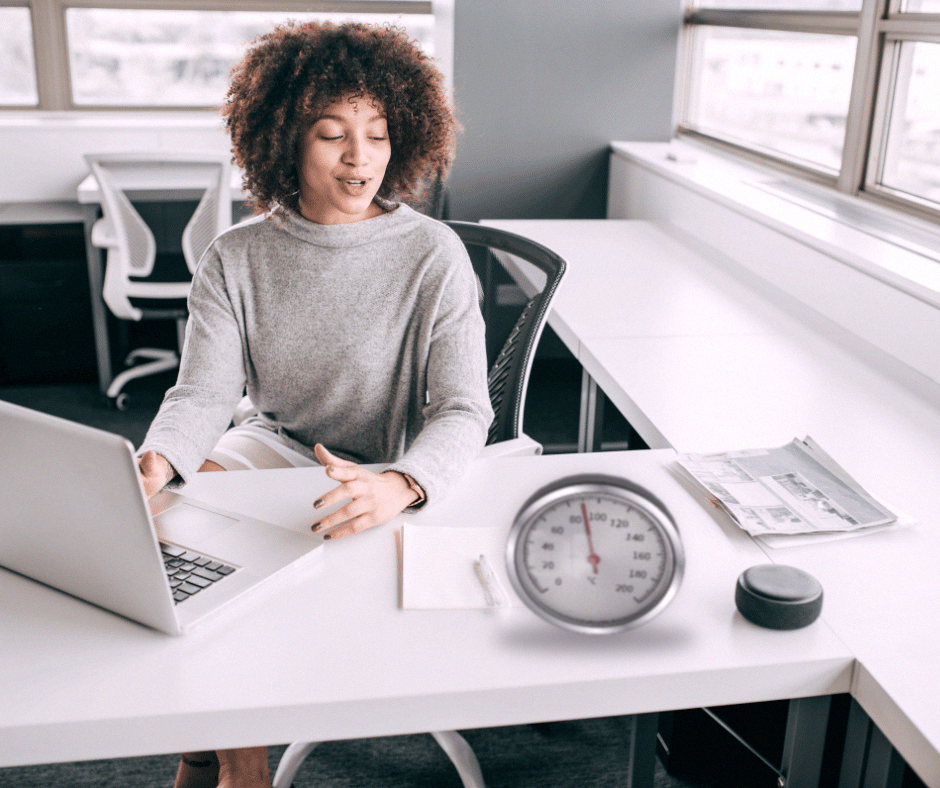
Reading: value=90 unit=°C
